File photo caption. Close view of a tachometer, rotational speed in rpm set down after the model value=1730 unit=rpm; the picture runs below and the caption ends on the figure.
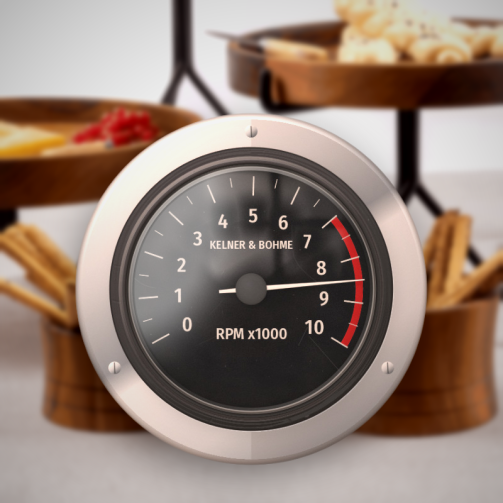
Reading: value=8500 unit=rpm
